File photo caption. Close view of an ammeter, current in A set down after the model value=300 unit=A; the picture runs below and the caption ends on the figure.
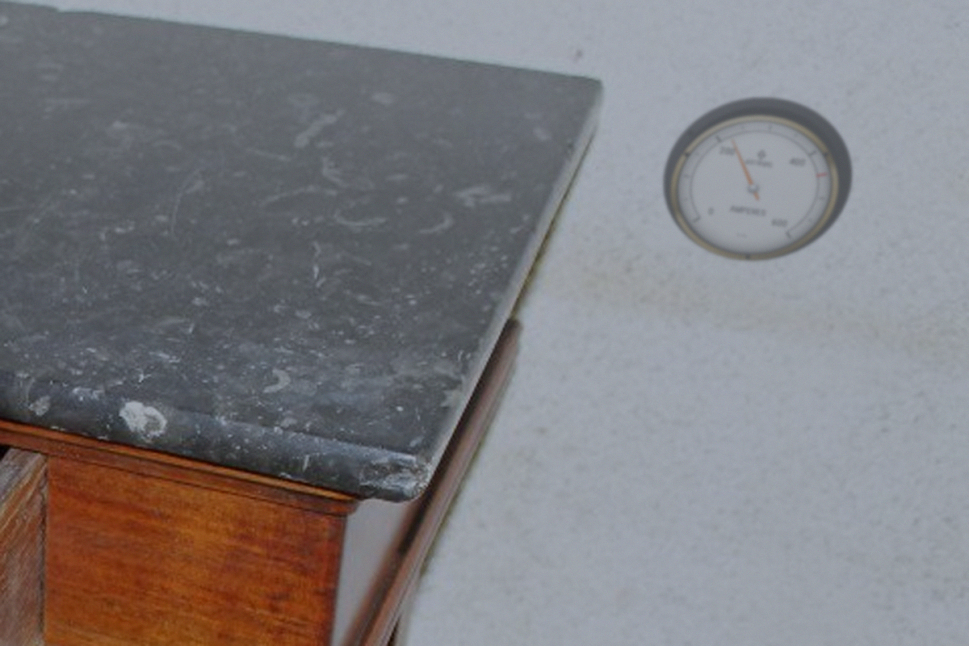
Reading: value=225 unit=A
